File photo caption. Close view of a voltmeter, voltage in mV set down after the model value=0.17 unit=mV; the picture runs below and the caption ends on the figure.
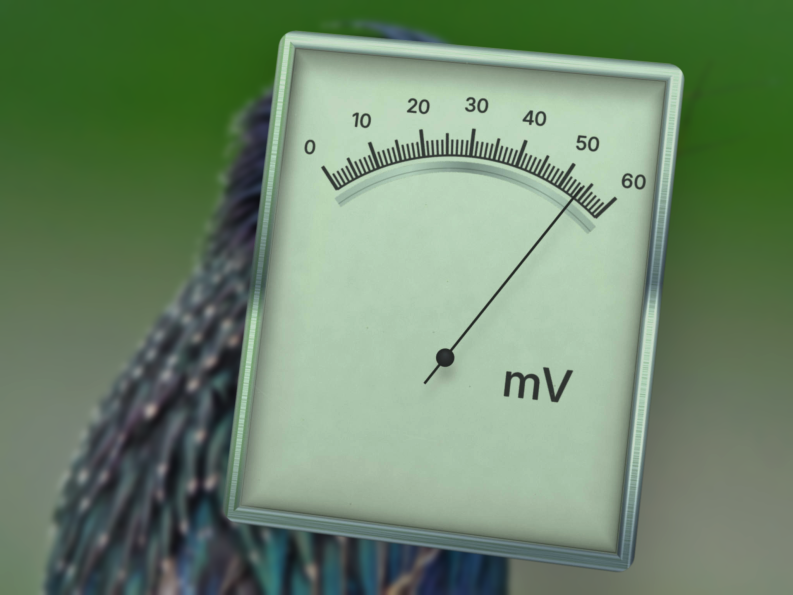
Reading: value=54 unit=mV
